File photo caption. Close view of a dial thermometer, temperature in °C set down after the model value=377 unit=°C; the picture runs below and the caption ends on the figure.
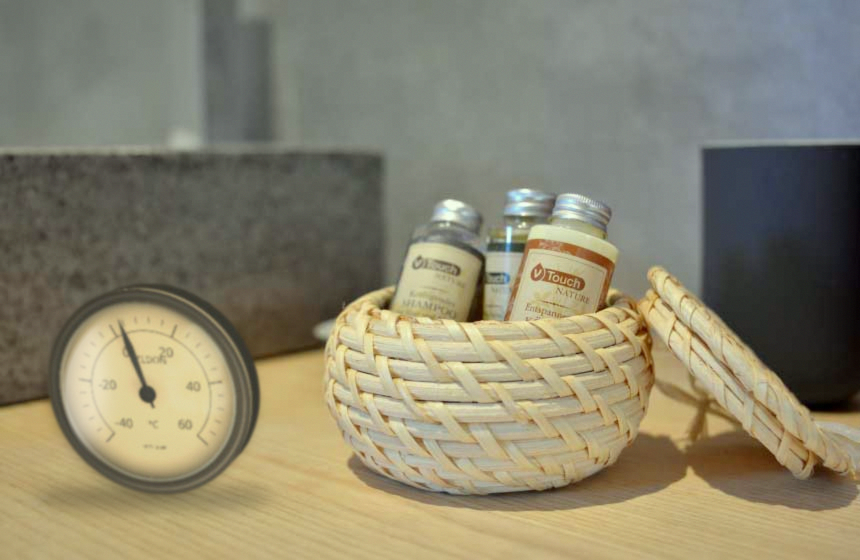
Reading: value=4 unit=°C
